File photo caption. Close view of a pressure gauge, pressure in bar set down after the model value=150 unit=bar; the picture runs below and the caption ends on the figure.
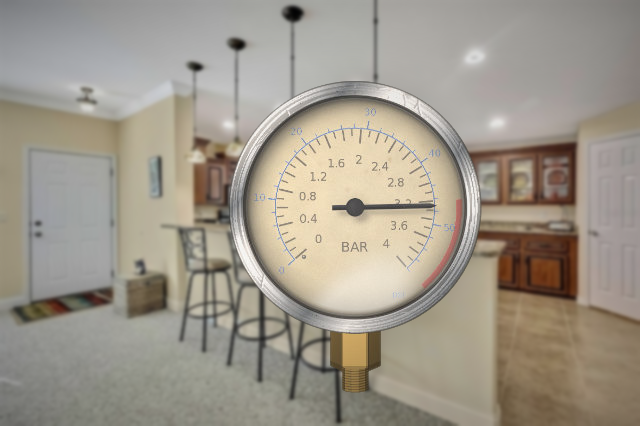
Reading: value=3.25 unit=bar
